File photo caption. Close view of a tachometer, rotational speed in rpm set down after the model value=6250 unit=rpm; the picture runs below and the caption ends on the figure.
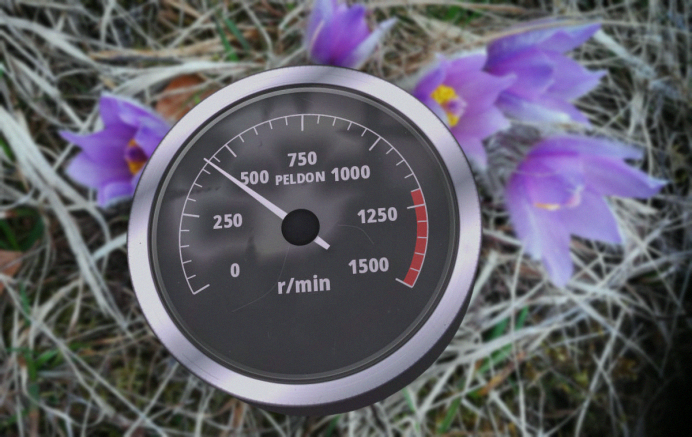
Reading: value=425 unit=rpm
